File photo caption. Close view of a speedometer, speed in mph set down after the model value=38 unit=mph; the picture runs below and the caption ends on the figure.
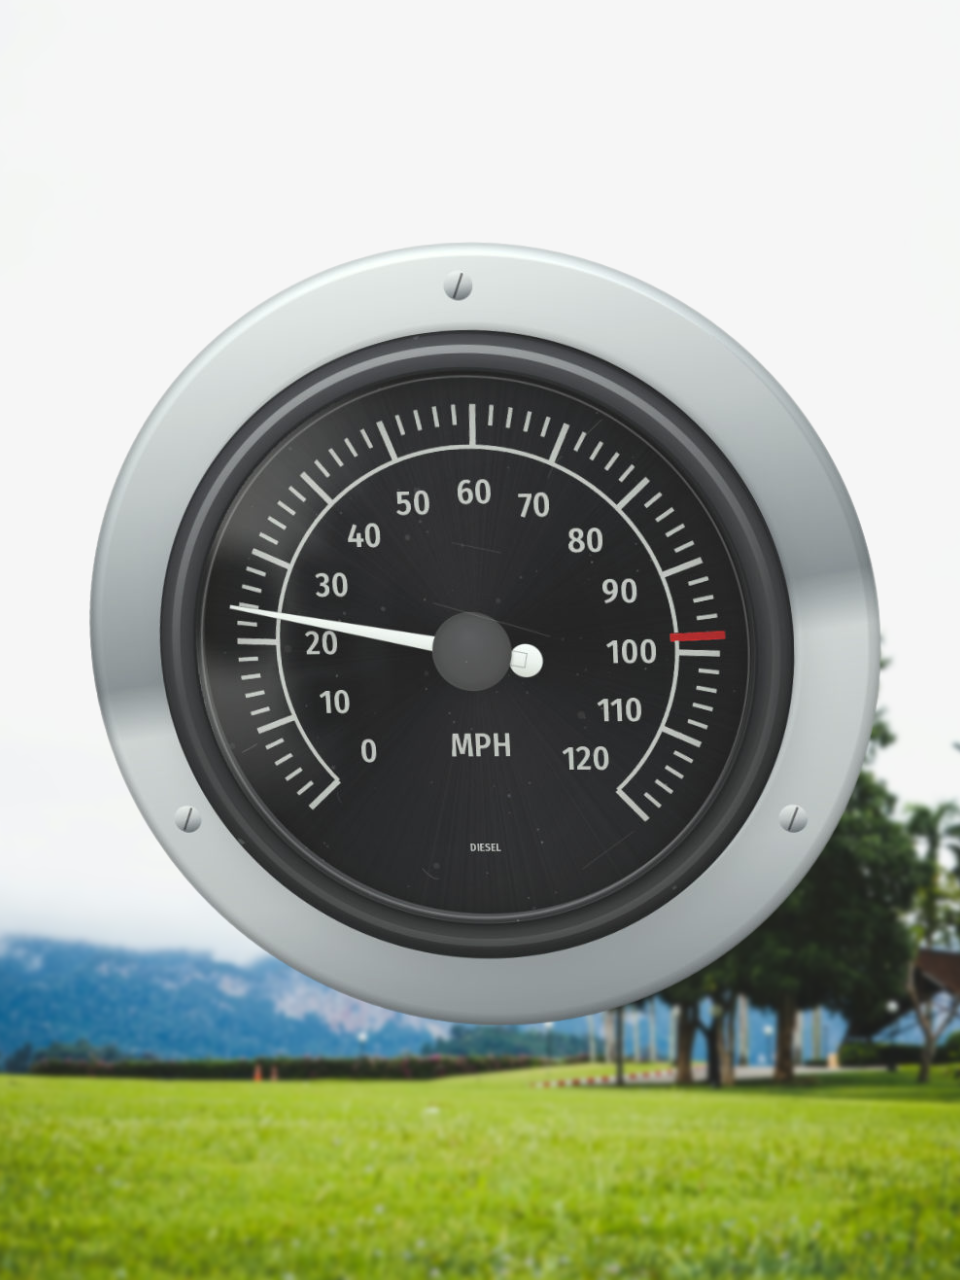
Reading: value=24 unit=mph
